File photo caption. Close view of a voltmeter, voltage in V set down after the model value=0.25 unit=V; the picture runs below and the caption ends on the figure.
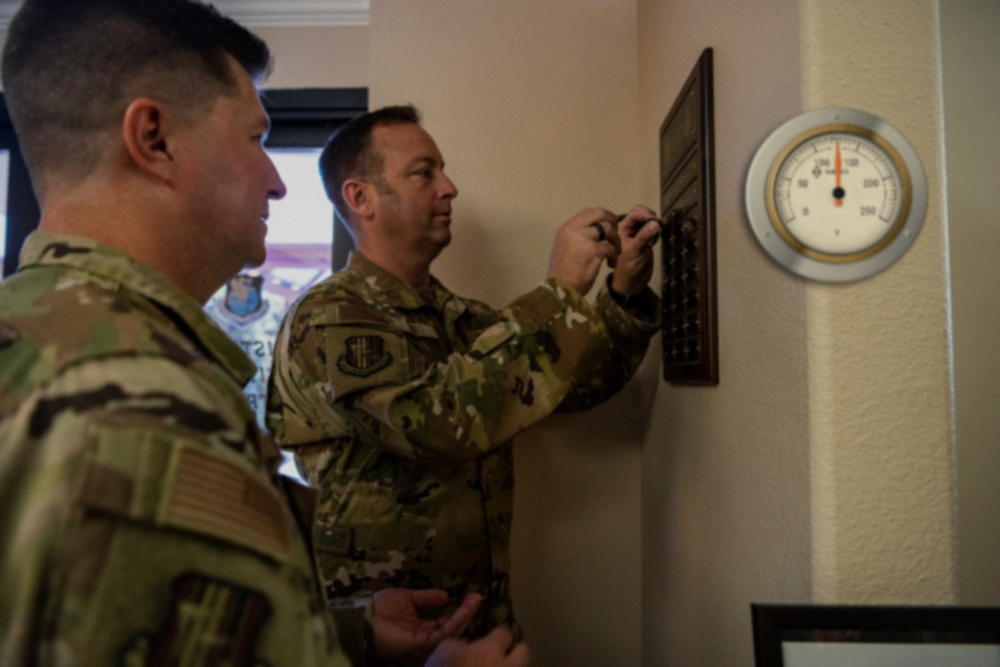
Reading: value=125 unit=V
